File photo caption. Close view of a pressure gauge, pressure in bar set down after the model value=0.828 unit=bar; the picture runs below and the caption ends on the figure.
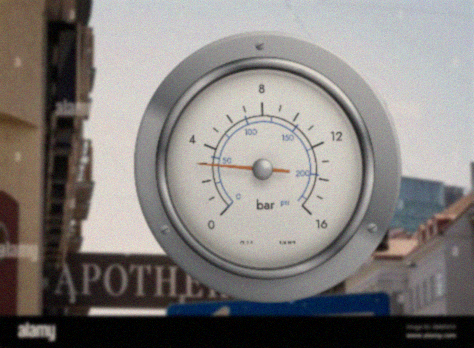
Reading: value=3 unit=bar
